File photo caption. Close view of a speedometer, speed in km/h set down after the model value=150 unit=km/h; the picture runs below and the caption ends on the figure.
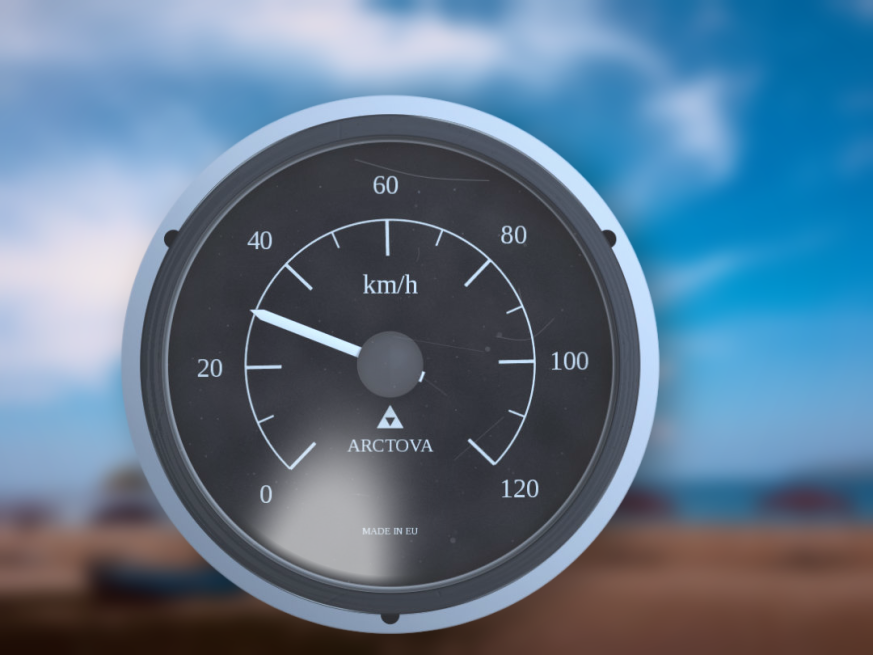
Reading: value=30 unit=km/h
